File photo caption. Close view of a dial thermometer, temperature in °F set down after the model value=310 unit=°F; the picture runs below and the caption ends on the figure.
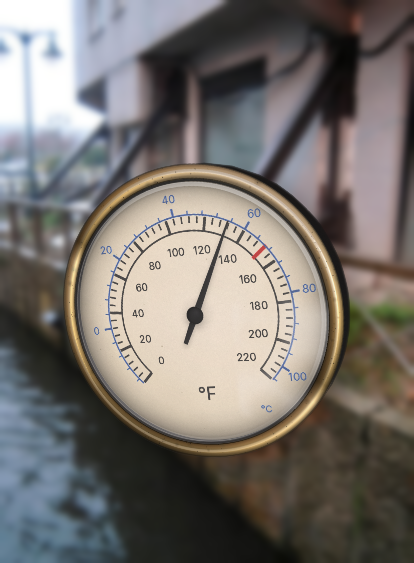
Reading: value=132 unit=°F
